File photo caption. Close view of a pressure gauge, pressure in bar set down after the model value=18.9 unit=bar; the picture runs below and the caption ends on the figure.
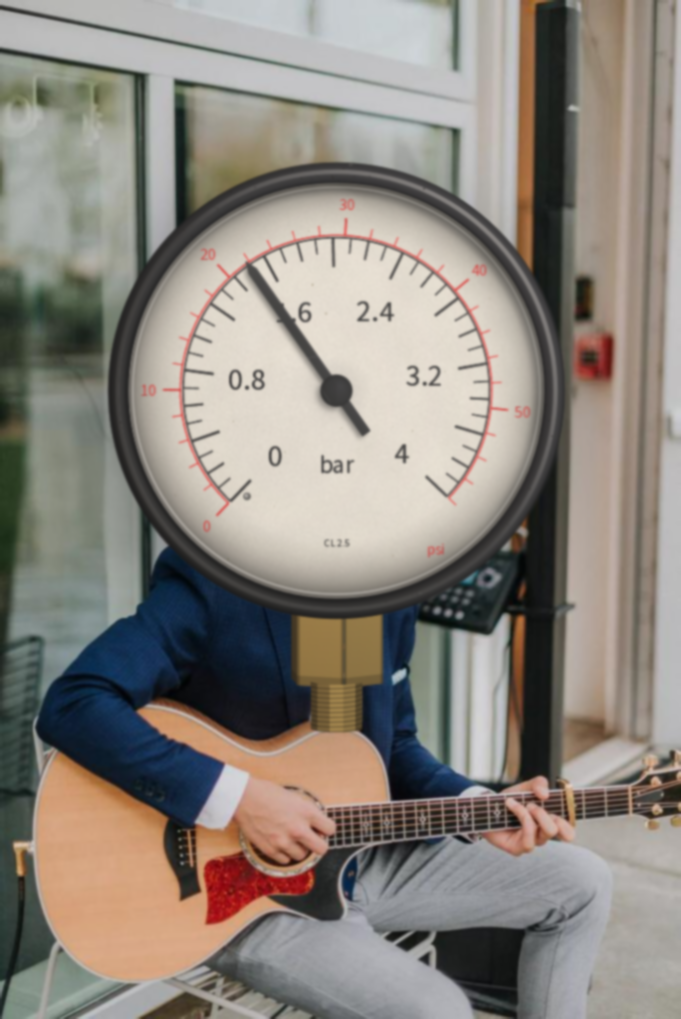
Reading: value=1.5 unit=bar
